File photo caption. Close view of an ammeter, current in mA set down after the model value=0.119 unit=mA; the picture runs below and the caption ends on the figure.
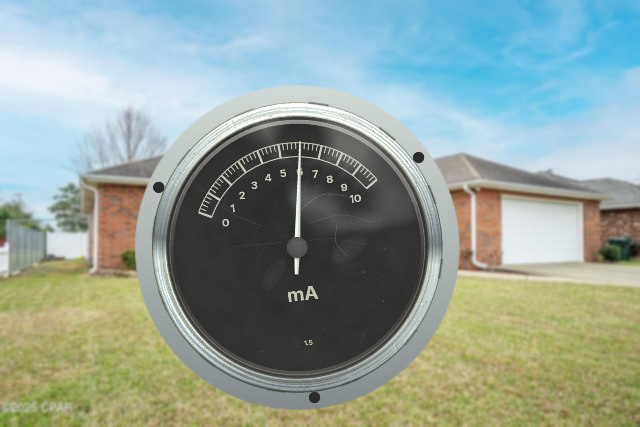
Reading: value=6 unit=mA
